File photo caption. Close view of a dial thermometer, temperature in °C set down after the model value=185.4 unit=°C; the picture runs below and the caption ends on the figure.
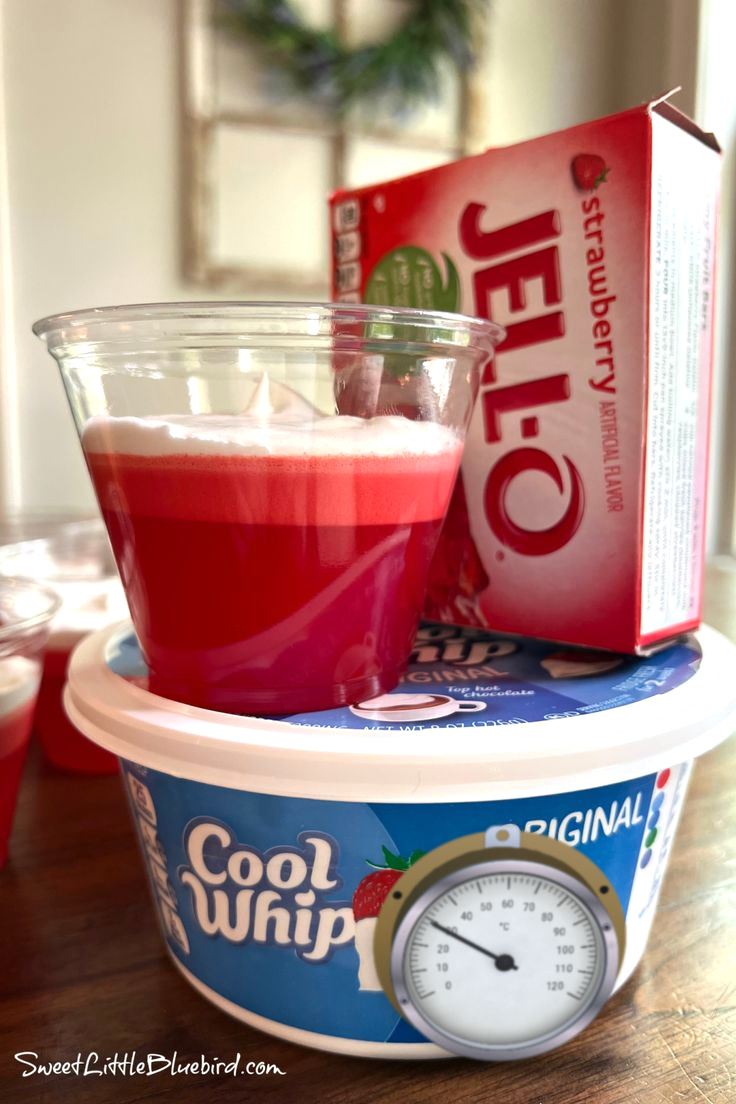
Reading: value=30 unit=°C
